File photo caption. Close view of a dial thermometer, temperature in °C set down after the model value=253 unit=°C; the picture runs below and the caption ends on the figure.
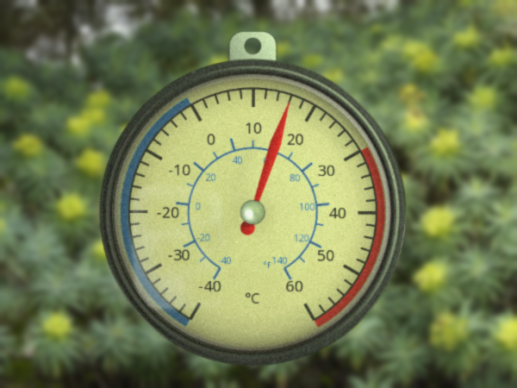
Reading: value=16 unit=°C
